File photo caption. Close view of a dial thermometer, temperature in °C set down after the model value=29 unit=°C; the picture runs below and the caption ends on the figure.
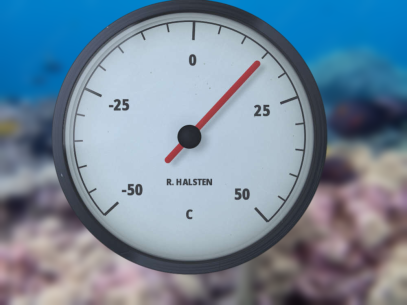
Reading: value=15 unit=°C
